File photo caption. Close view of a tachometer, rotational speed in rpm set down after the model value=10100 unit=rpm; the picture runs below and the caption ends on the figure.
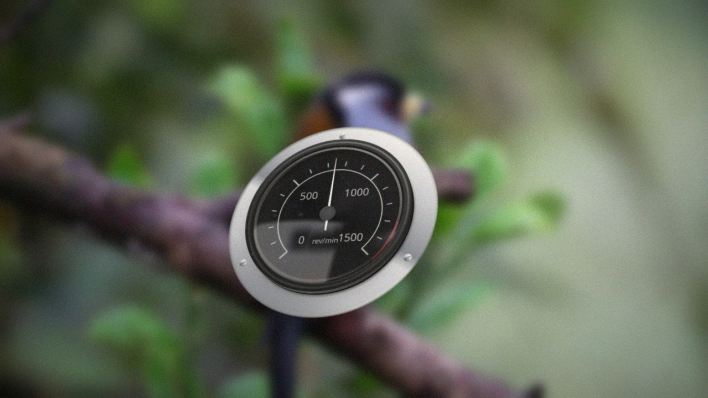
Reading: value=750 unit=rpm
